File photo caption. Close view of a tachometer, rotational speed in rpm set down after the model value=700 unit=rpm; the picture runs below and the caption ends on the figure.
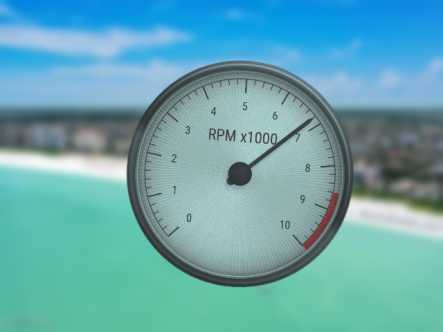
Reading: value=6800 unit=rpm
